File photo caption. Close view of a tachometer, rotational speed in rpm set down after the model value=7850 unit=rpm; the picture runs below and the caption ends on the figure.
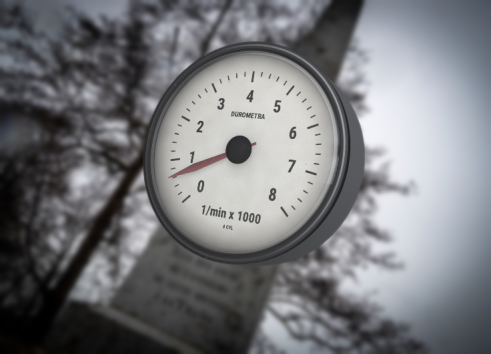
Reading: value=600 unit=rpm
